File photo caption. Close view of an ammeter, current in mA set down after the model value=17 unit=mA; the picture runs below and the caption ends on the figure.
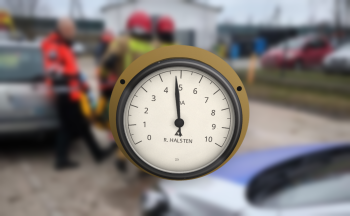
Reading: value=4.75 unit=mA
